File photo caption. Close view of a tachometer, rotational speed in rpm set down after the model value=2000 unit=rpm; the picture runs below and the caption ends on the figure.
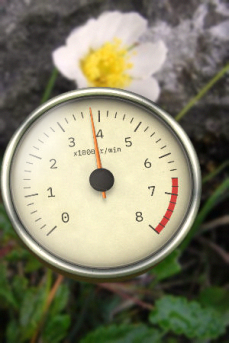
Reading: value=3800 unit=rpm
